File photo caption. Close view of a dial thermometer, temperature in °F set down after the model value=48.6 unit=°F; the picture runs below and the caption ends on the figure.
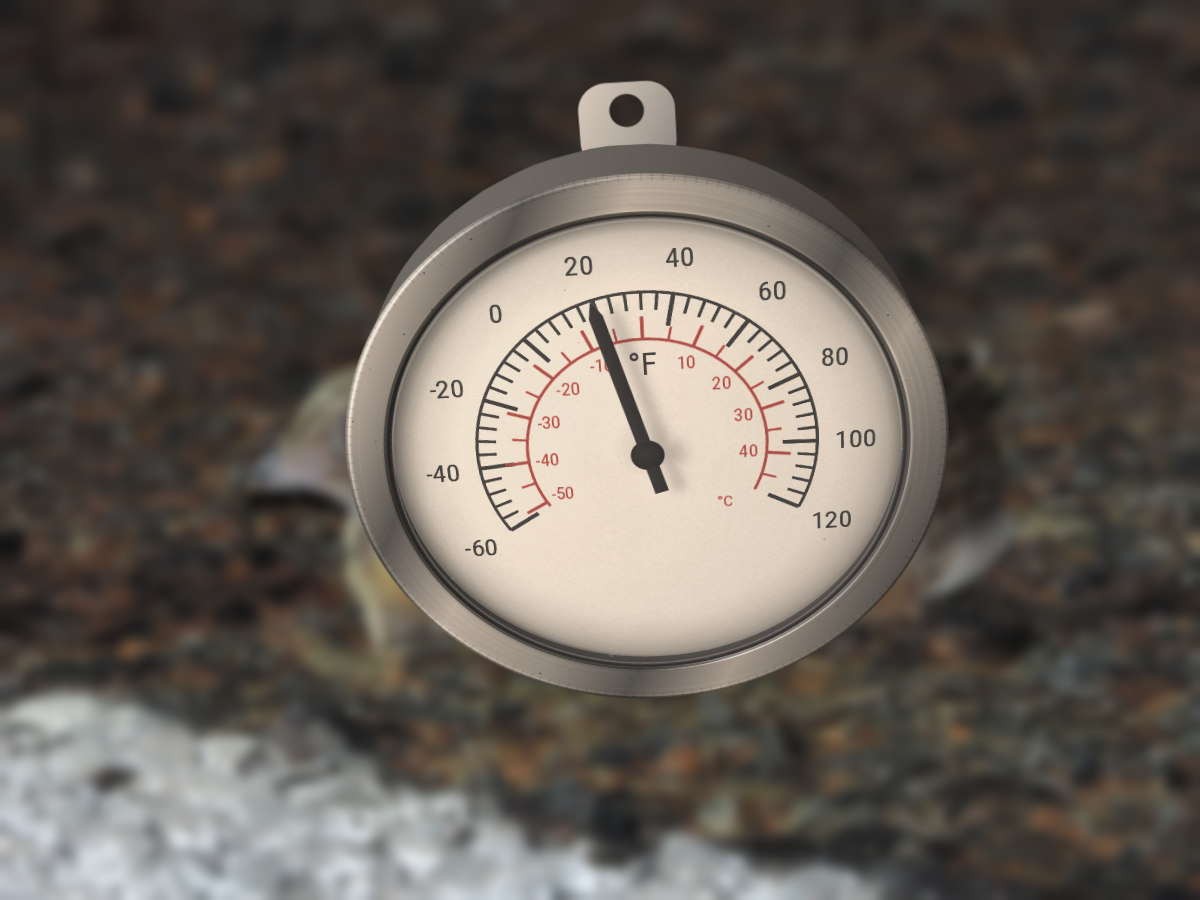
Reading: value=20 unit=°F
